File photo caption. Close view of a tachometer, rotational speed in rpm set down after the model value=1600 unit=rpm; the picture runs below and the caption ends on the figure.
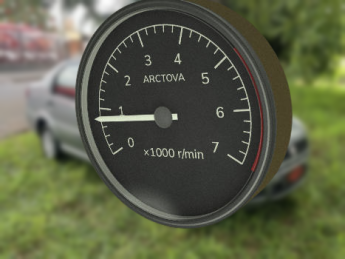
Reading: value=800 unit=rpm
